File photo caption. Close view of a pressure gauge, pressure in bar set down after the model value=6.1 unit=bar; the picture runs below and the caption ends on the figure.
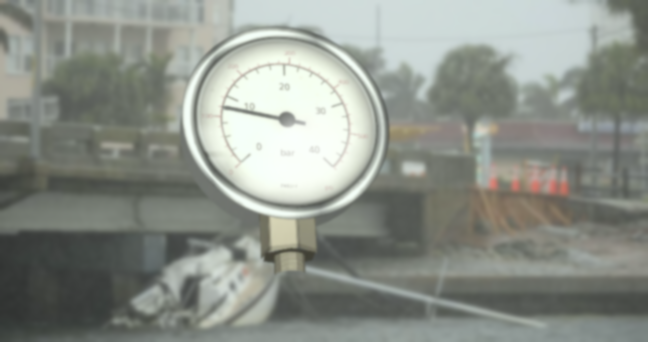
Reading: value=8 unit=bar
